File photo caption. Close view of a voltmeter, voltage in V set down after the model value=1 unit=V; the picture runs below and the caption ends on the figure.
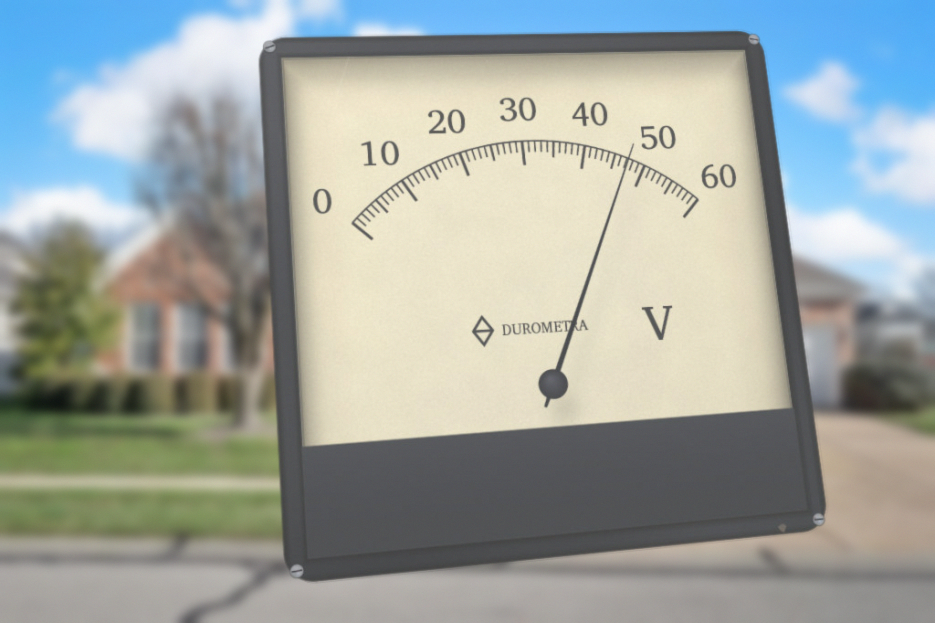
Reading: value=47 unit=V
